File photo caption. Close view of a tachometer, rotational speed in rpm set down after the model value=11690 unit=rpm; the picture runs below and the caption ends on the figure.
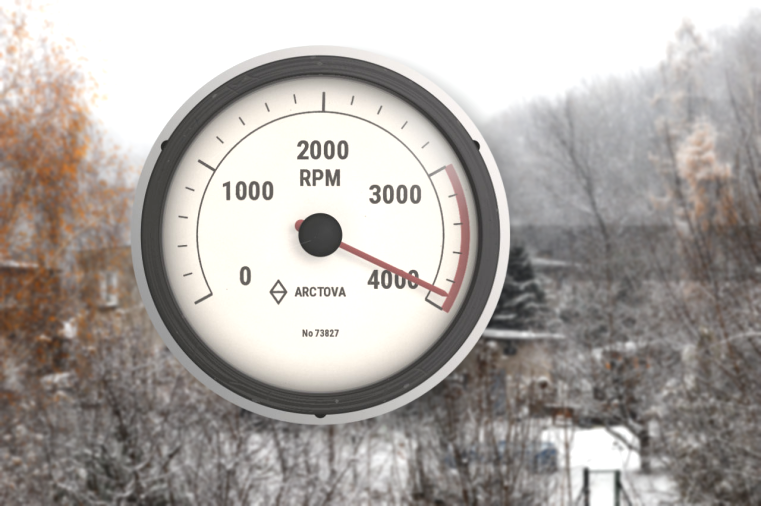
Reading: value=3900 unit=rpm
